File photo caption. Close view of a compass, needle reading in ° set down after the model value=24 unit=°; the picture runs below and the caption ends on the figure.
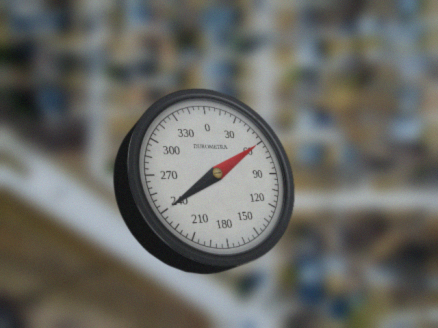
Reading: value=60 unit=°
